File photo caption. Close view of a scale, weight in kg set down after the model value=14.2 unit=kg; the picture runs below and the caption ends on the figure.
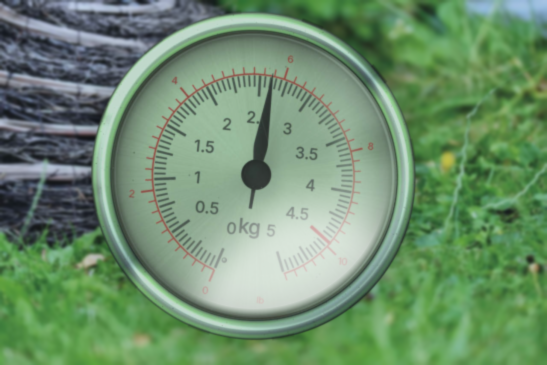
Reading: value=2.6 unit=kg
